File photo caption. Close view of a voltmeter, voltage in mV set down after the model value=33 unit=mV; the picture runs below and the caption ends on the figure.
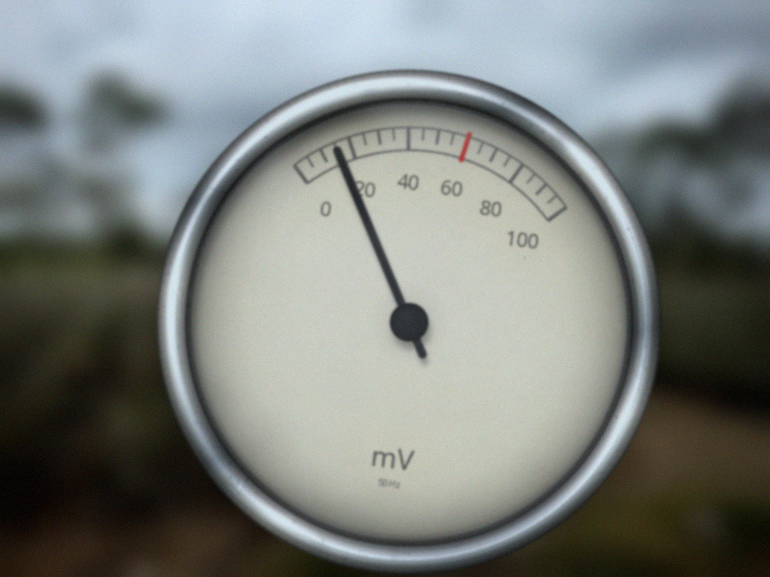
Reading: value=15 unit=mV
